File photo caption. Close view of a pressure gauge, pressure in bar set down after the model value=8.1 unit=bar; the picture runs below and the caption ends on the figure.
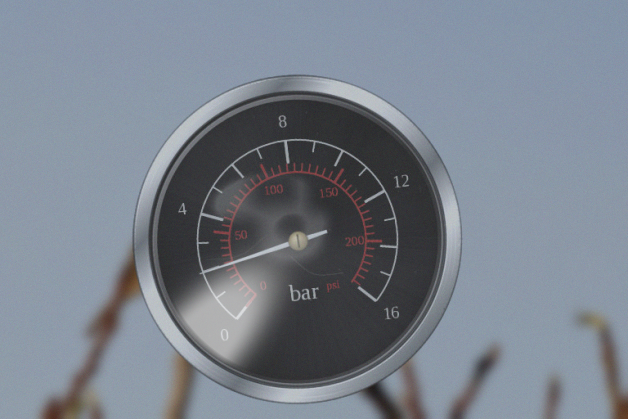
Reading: value=2 unit=bar
